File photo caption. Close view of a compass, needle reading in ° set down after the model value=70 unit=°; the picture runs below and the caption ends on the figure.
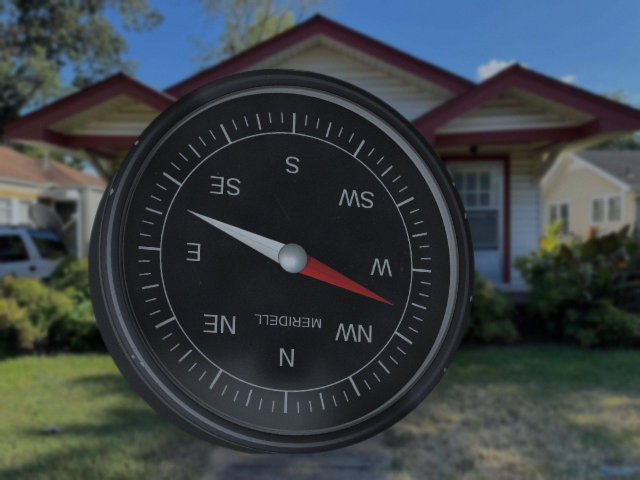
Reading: value=290 unit=°
